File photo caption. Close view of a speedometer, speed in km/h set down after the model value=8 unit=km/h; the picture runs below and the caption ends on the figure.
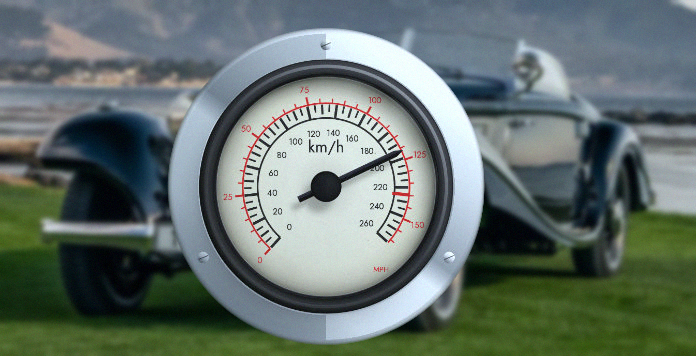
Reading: value=195 unit=km/h
